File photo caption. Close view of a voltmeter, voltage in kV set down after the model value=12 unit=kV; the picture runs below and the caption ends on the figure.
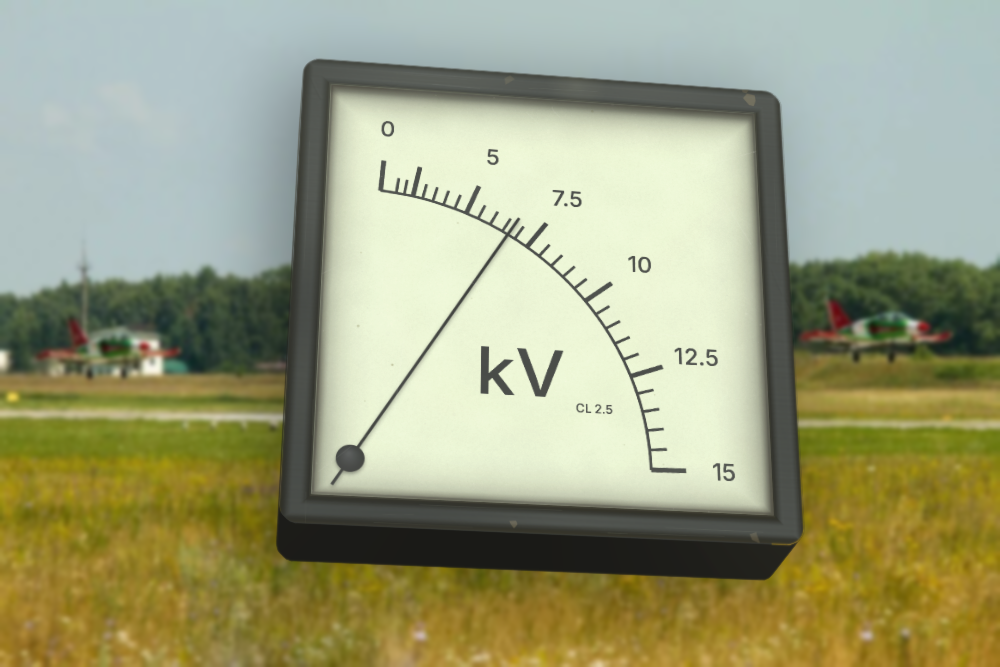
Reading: value=6.75 unit=kV
